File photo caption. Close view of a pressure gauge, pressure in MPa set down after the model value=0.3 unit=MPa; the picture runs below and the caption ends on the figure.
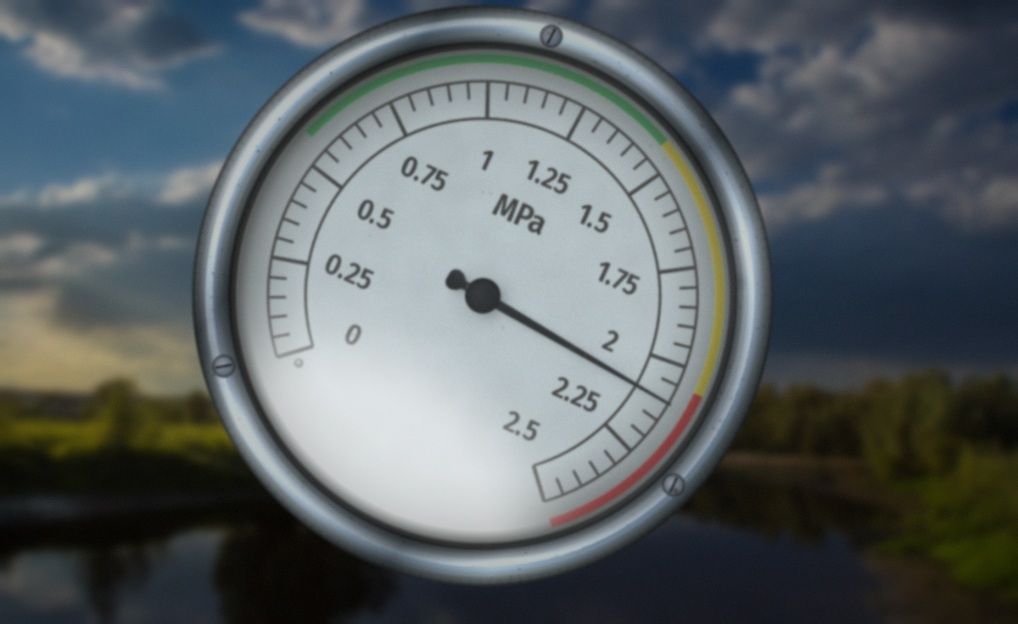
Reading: value=2.1 unit=MPa
